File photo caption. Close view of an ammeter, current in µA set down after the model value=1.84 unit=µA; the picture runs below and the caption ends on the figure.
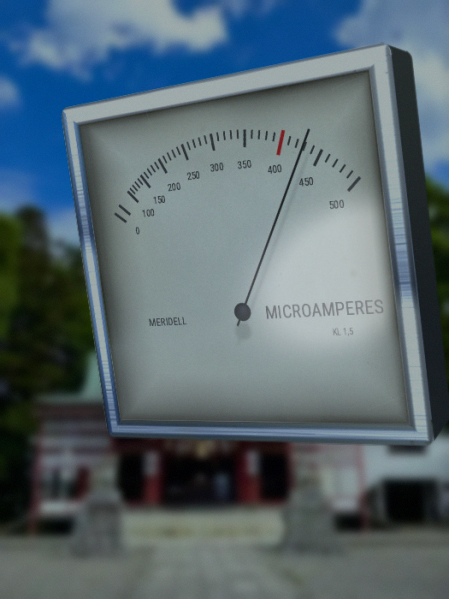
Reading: value=430 unit=µA
